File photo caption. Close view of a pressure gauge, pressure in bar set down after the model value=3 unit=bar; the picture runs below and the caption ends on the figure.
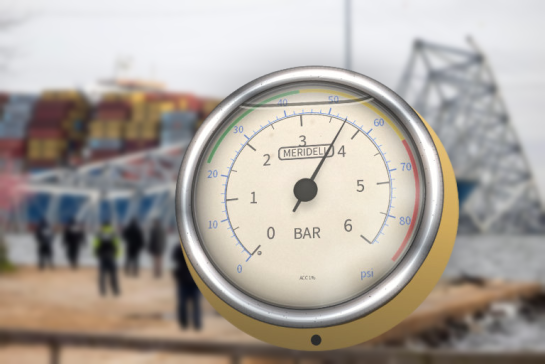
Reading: value=3.75 unit=bar
